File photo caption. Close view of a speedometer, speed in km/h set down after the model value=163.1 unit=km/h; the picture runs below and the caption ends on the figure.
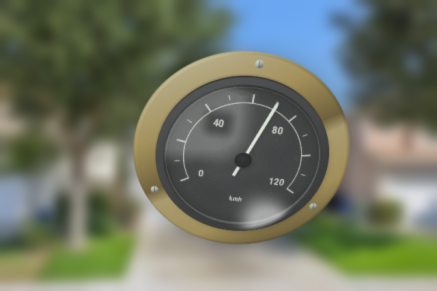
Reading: value=70 unit=km/h
